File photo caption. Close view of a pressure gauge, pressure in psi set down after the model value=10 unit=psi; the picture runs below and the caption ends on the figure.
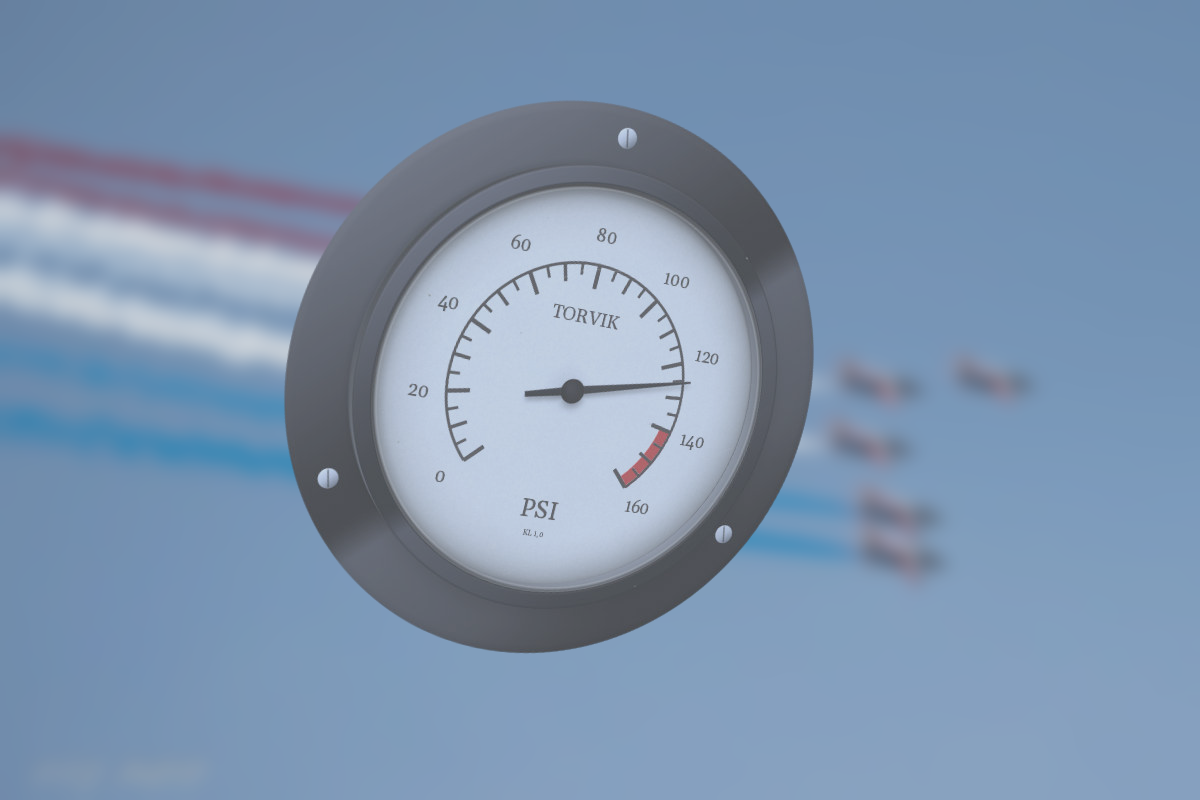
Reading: value=125 unit=psi
